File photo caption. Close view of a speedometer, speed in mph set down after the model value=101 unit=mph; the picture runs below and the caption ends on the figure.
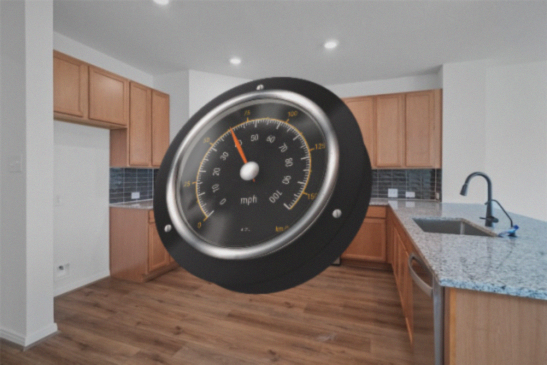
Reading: value=40 unit=mph
